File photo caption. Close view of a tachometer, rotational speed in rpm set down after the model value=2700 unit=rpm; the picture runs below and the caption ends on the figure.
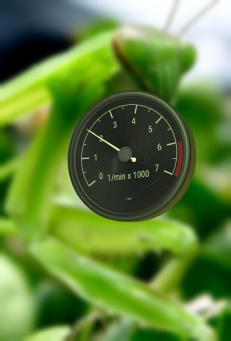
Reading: value=2000 unit=rpm
